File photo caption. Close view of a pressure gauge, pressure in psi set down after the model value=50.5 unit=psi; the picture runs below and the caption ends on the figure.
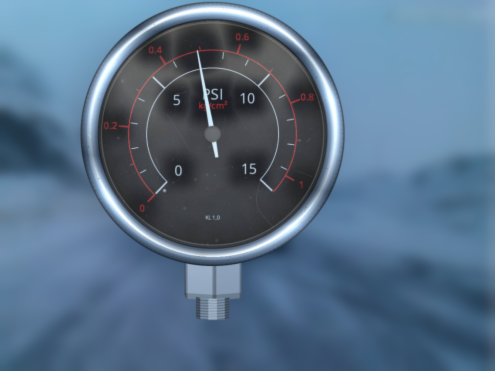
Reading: value=7 unit=psi
